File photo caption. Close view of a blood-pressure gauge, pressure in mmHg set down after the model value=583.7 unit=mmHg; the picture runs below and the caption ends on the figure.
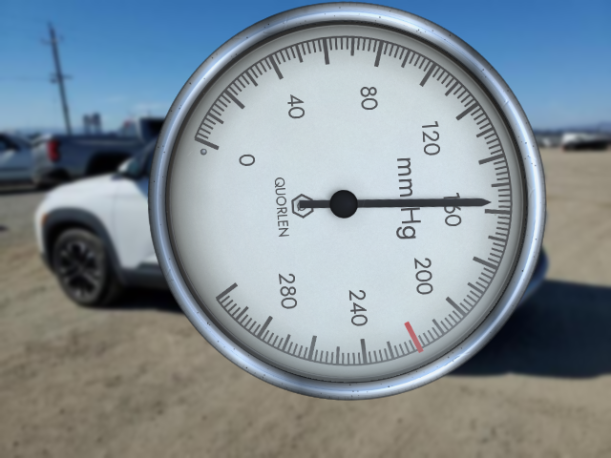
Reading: value=156 unit=mmHg
